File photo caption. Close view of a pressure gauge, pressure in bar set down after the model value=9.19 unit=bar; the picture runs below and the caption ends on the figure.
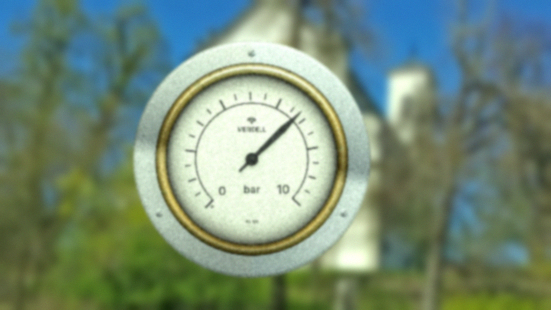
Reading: value=6.75 unit=bar
